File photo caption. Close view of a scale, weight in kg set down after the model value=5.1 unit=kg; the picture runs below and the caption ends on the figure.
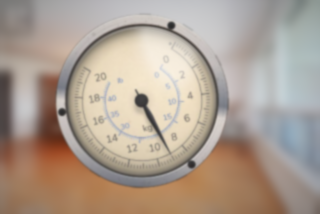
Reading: value=9 unit=kg
